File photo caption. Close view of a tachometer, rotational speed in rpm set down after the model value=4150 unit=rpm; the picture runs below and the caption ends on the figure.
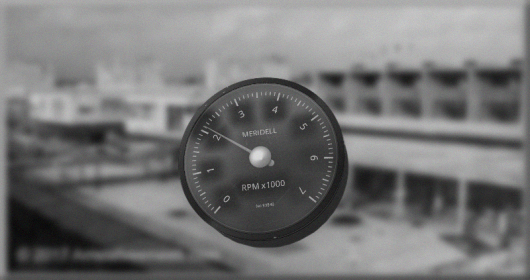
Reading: value=2100 unit=rpm
